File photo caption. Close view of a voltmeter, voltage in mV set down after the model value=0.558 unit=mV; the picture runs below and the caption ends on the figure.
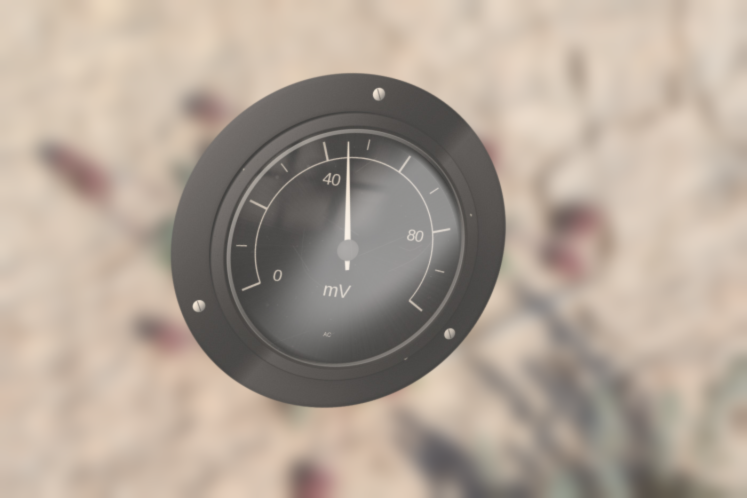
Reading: value=45 unit=mV
